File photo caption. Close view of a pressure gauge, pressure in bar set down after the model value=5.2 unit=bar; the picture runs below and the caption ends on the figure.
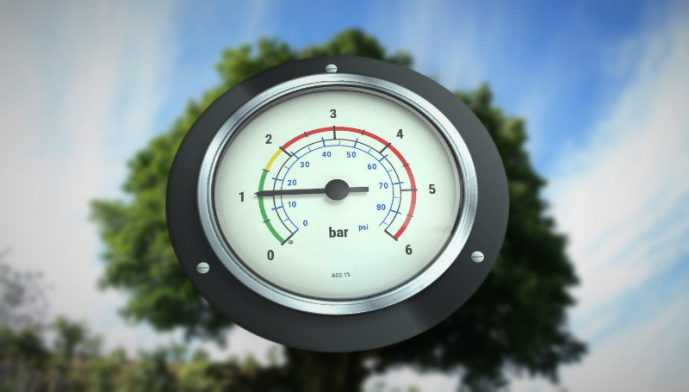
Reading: value=1 unit=bar
